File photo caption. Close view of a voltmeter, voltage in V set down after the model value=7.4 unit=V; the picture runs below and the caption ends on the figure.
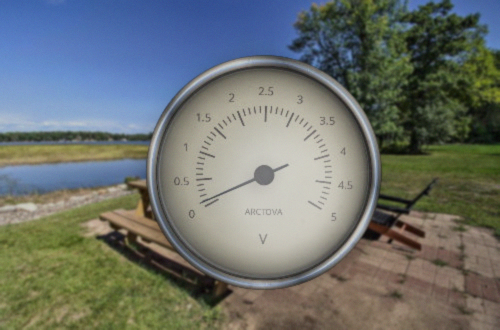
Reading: value=0.1 unit=V
